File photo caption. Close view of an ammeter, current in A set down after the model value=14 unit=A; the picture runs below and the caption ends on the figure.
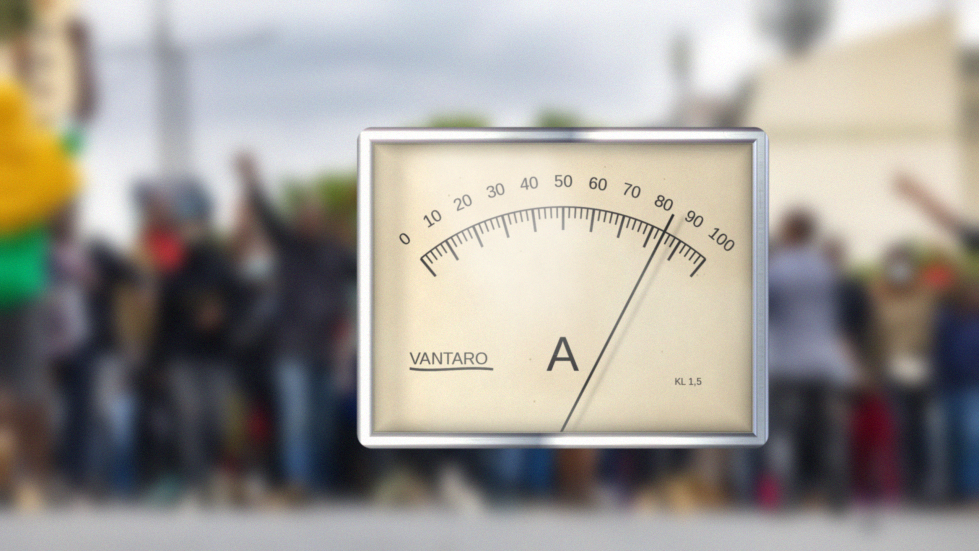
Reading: value=84 unit=A
